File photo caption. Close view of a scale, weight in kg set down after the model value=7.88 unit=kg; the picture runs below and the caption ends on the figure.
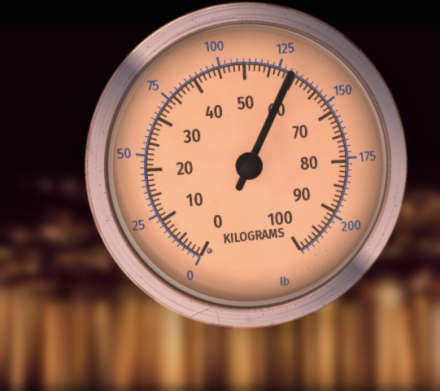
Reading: value=59 unit=kg
